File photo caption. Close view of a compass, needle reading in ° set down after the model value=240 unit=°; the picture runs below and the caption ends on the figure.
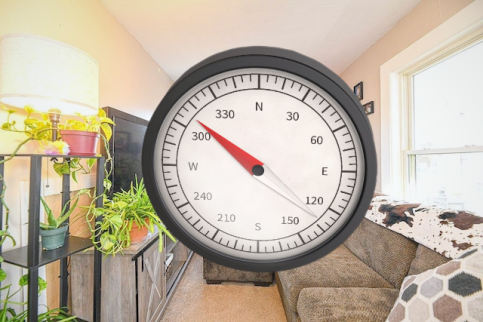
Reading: value=310 unit=°
